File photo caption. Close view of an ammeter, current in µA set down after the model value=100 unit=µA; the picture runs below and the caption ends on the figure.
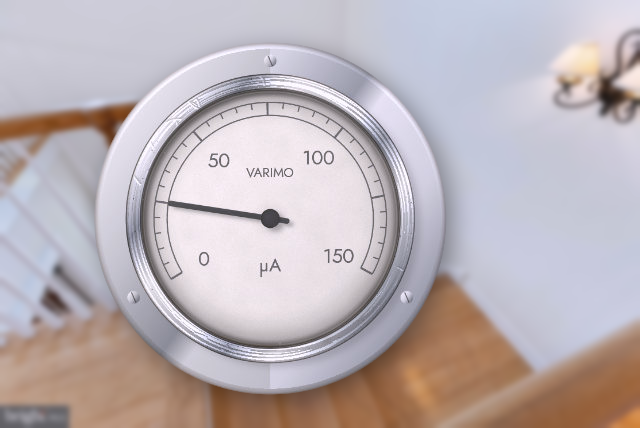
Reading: value=25 unit=µA
